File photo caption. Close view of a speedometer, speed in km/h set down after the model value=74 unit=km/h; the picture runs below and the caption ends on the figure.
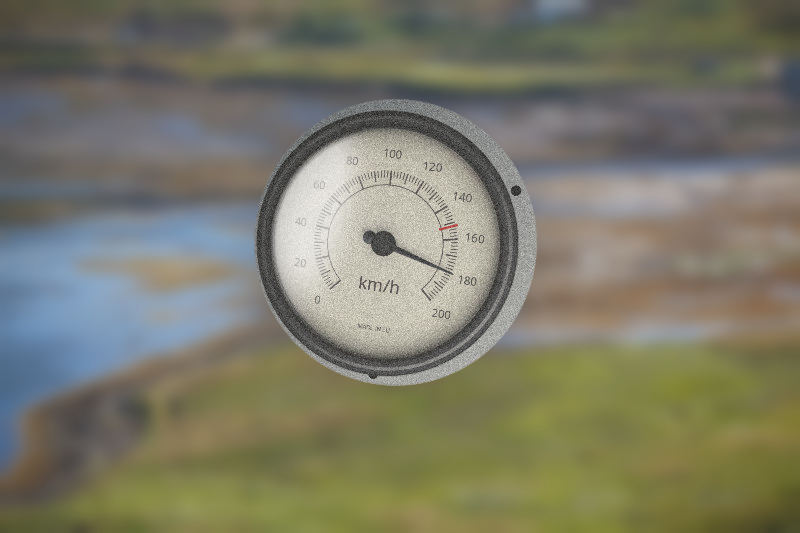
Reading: value=180 unit=km/h
